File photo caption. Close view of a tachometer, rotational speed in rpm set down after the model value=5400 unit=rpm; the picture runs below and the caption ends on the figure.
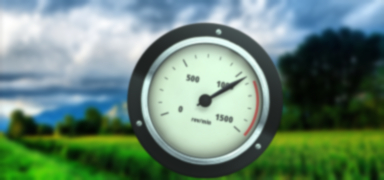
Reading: value=1050 unit=rpm
